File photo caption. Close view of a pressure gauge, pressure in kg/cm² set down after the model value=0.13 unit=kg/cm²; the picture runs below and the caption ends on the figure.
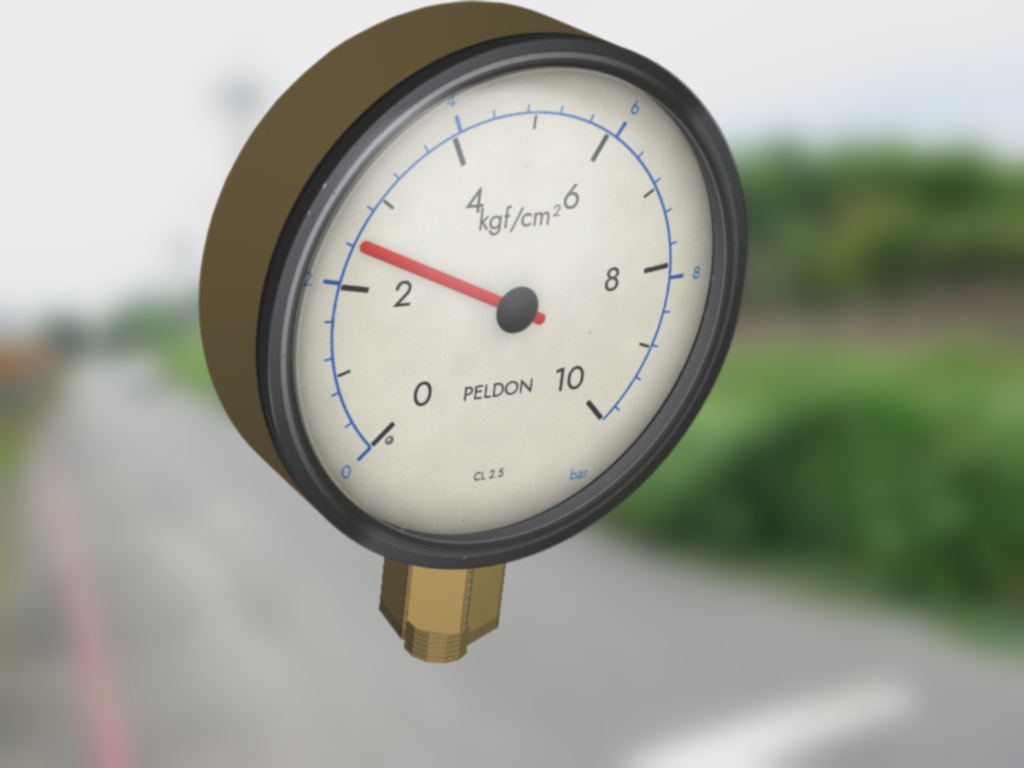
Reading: value=2.5 unit=kg/cm²
